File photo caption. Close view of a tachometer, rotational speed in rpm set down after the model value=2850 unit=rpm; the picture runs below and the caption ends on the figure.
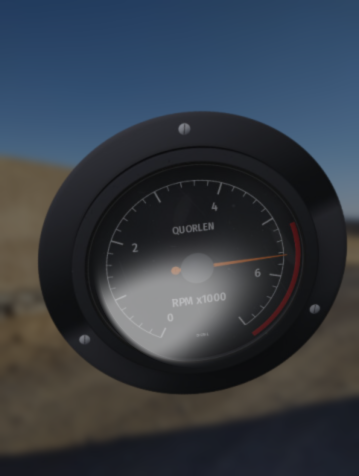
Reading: value=5600 unit=rpm
